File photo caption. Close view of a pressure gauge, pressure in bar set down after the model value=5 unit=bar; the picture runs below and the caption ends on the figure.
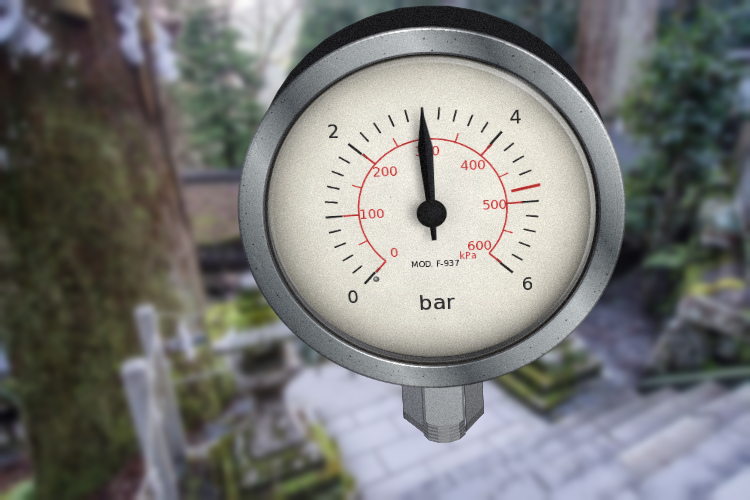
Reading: value=3 unit=bar
